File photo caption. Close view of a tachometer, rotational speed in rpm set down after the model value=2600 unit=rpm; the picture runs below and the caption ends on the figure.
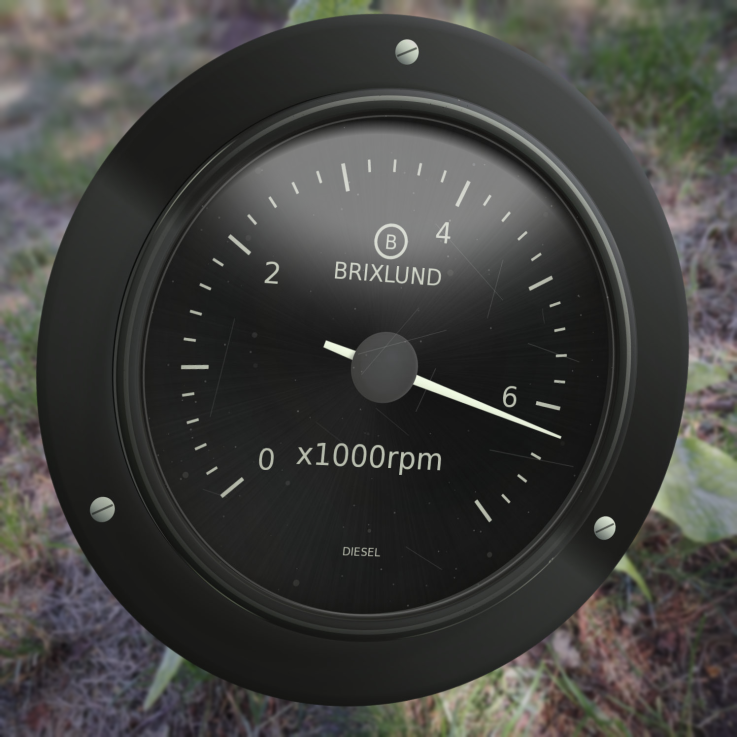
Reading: value=6200 unit=rpm
